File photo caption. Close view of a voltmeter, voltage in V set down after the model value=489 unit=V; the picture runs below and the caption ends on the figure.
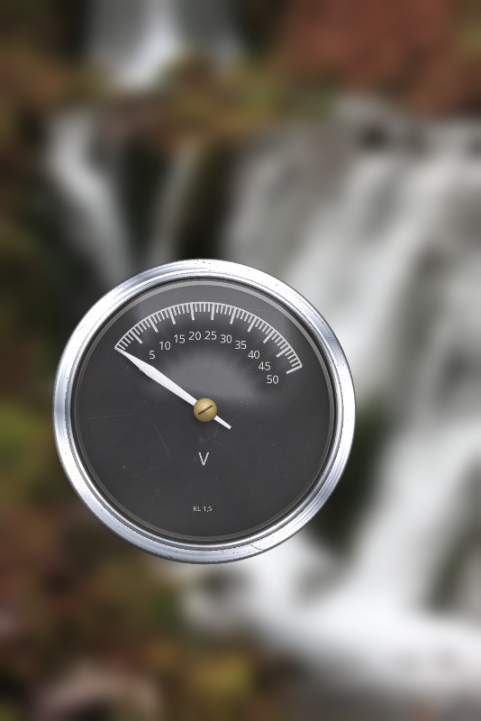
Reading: value=0 unit=V
